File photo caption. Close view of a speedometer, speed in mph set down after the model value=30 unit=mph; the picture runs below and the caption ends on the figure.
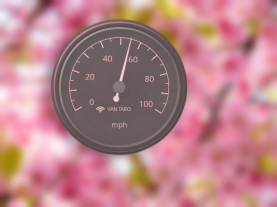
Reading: value=55 unit=mph
